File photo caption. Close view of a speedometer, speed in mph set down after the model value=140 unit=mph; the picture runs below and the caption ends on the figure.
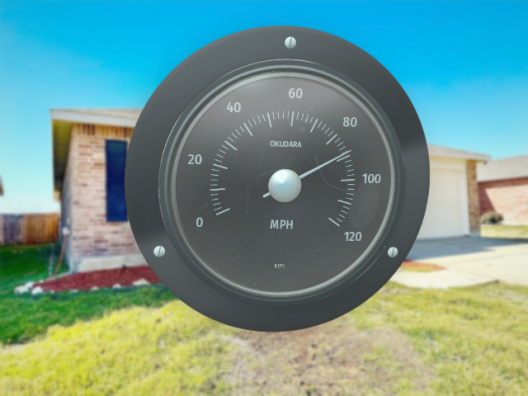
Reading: value=88 unit=mph
